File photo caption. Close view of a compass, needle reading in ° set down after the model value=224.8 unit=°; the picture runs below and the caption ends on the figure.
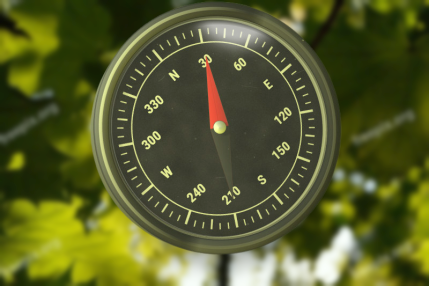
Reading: value=30 unit=°
